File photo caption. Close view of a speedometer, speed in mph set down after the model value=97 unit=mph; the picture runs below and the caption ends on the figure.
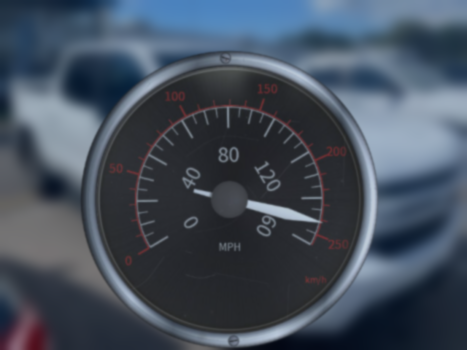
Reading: value=150 unit=mph
